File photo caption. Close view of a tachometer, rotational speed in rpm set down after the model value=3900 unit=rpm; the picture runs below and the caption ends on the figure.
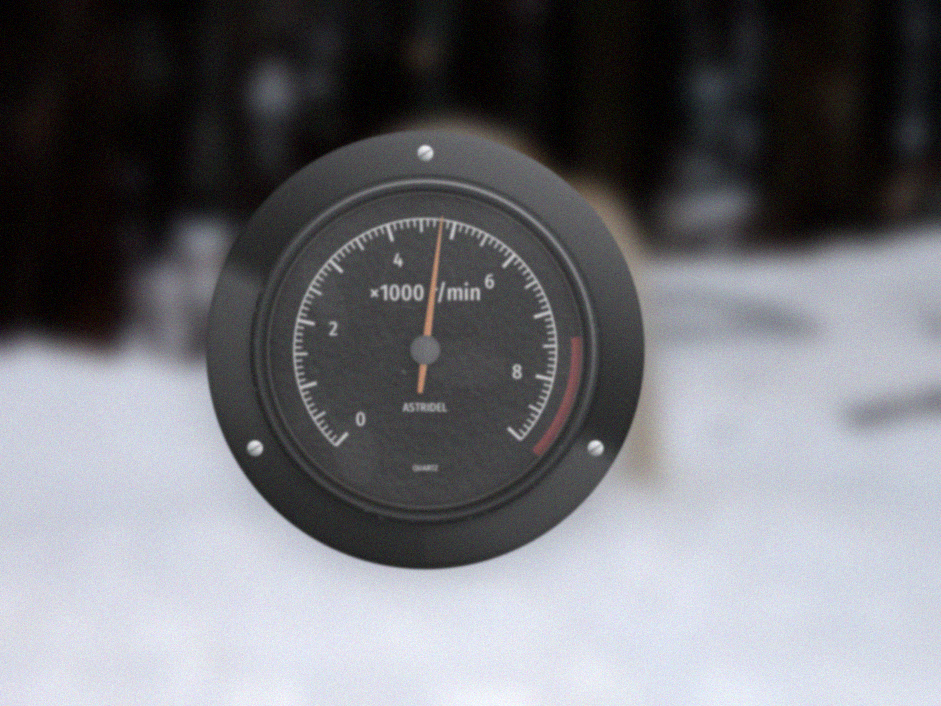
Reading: value=4800 unit=rpm
